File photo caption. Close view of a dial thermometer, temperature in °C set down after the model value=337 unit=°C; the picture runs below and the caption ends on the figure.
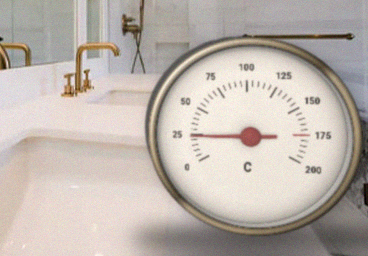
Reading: value=25 unit=°C
